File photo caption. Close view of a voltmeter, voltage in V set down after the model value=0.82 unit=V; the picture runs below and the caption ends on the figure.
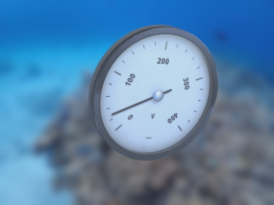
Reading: value=30 unit=V
